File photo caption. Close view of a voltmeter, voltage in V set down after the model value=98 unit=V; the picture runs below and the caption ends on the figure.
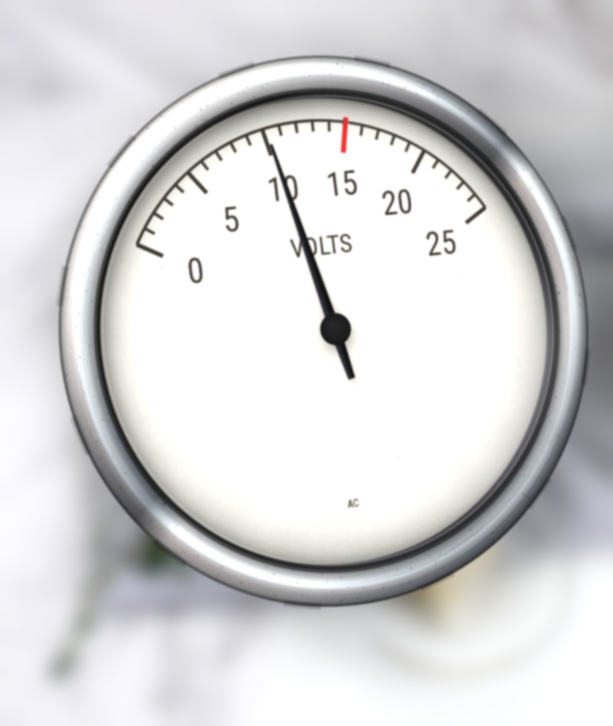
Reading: value=10 unit=V
